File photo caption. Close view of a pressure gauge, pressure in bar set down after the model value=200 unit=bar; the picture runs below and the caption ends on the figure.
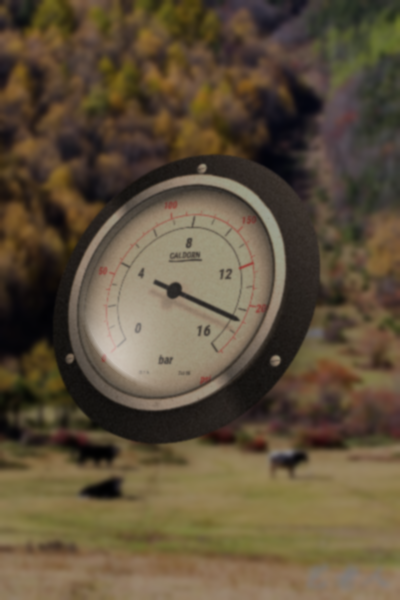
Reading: value=14.5 unit=bar
